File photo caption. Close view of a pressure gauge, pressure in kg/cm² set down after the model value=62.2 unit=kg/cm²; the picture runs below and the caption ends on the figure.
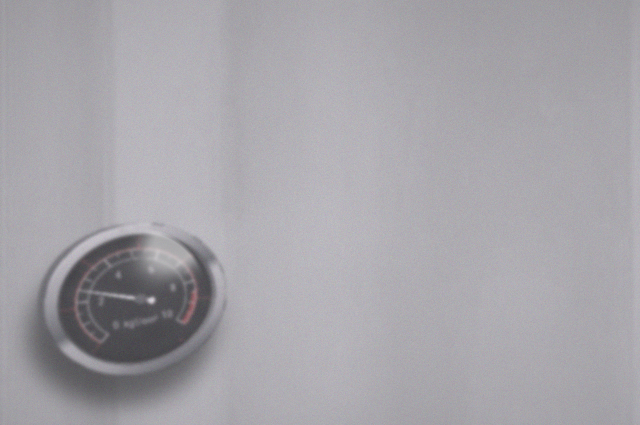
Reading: value=2.5 unit=kg/cm²
